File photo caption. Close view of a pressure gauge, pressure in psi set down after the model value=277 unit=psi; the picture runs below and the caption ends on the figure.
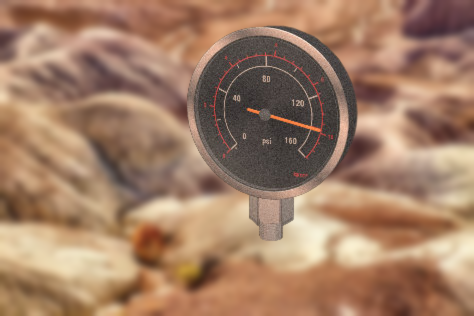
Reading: value=140 unit=psi
